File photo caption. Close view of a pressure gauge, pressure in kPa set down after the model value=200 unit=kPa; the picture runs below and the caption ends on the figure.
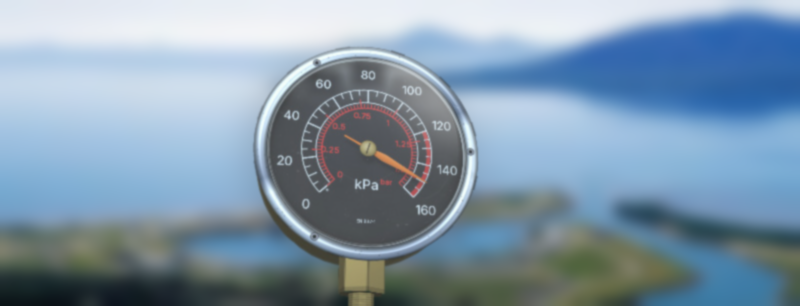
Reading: value=150 unit=kPa
